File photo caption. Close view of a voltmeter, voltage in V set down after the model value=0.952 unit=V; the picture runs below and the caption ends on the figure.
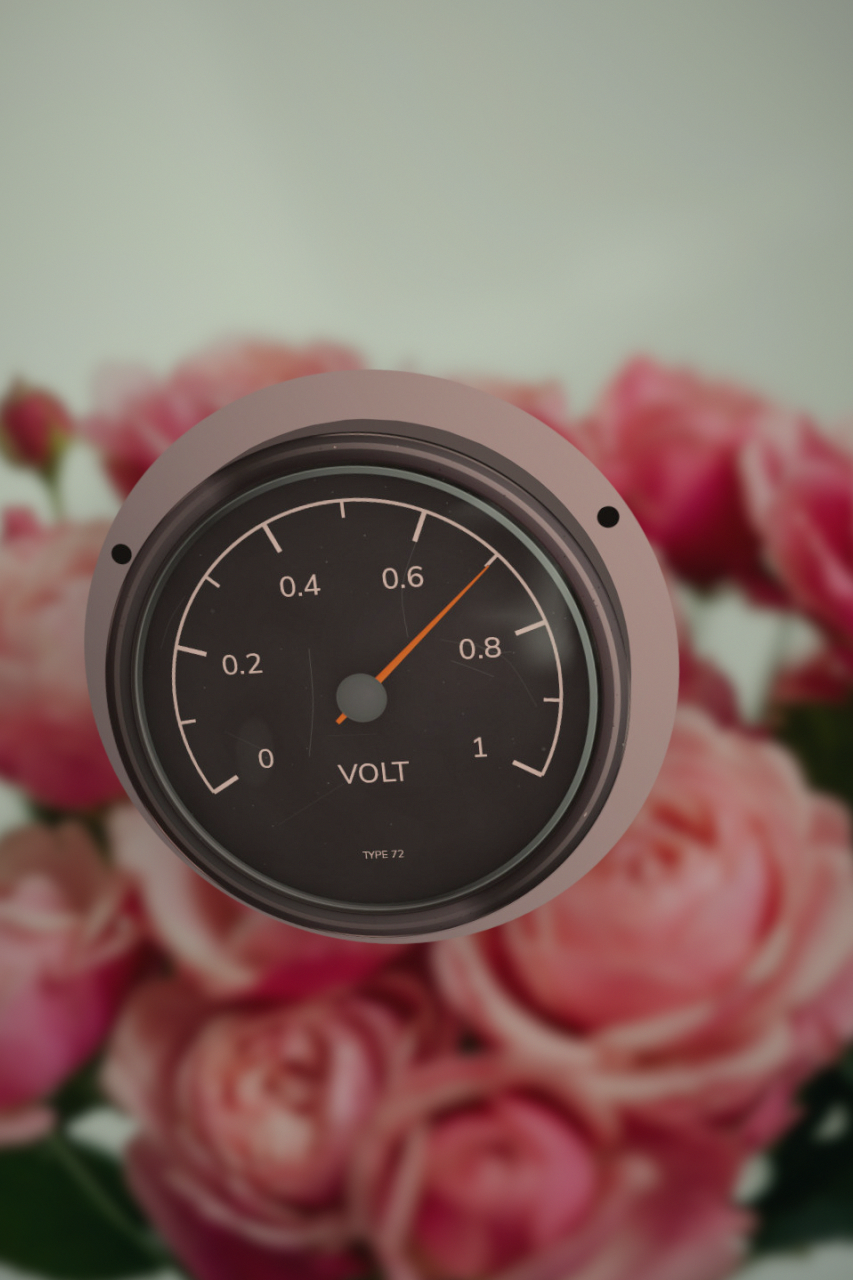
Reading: value=0.7 unit=V
